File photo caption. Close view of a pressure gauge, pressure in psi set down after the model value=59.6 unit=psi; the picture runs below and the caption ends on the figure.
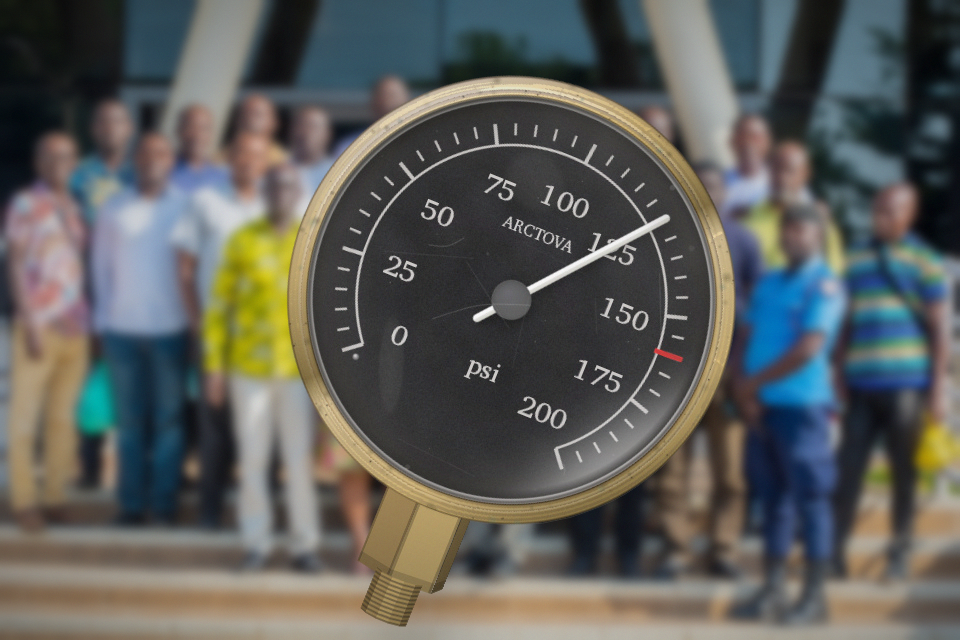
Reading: value=125 unit=psi
